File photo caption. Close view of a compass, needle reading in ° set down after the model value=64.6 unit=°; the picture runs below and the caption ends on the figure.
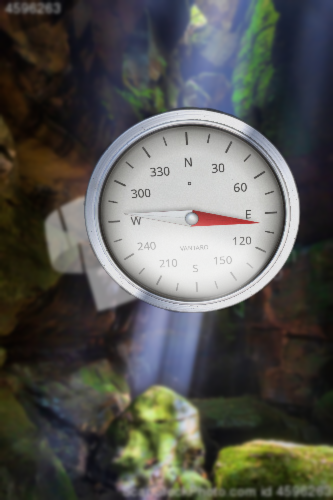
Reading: value=97.5 unit=°
